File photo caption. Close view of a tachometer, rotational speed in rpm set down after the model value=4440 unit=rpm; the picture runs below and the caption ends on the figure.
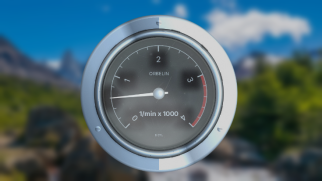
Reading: value=600 unit=rpm
